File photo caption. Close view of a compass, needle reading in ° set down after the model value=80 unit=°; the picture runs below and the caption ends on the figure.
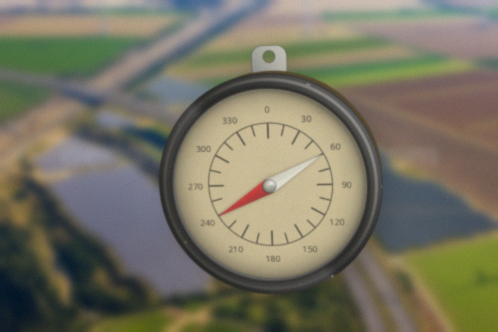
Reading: value=240 unit=°
